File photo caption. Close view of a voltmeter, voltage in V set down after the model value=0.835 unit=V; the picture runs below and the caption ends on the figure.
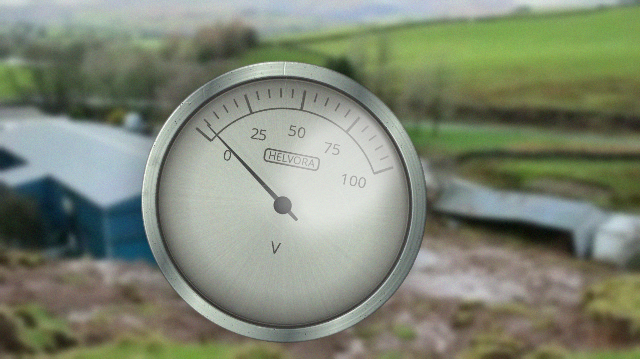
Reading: value=5 unit=V
